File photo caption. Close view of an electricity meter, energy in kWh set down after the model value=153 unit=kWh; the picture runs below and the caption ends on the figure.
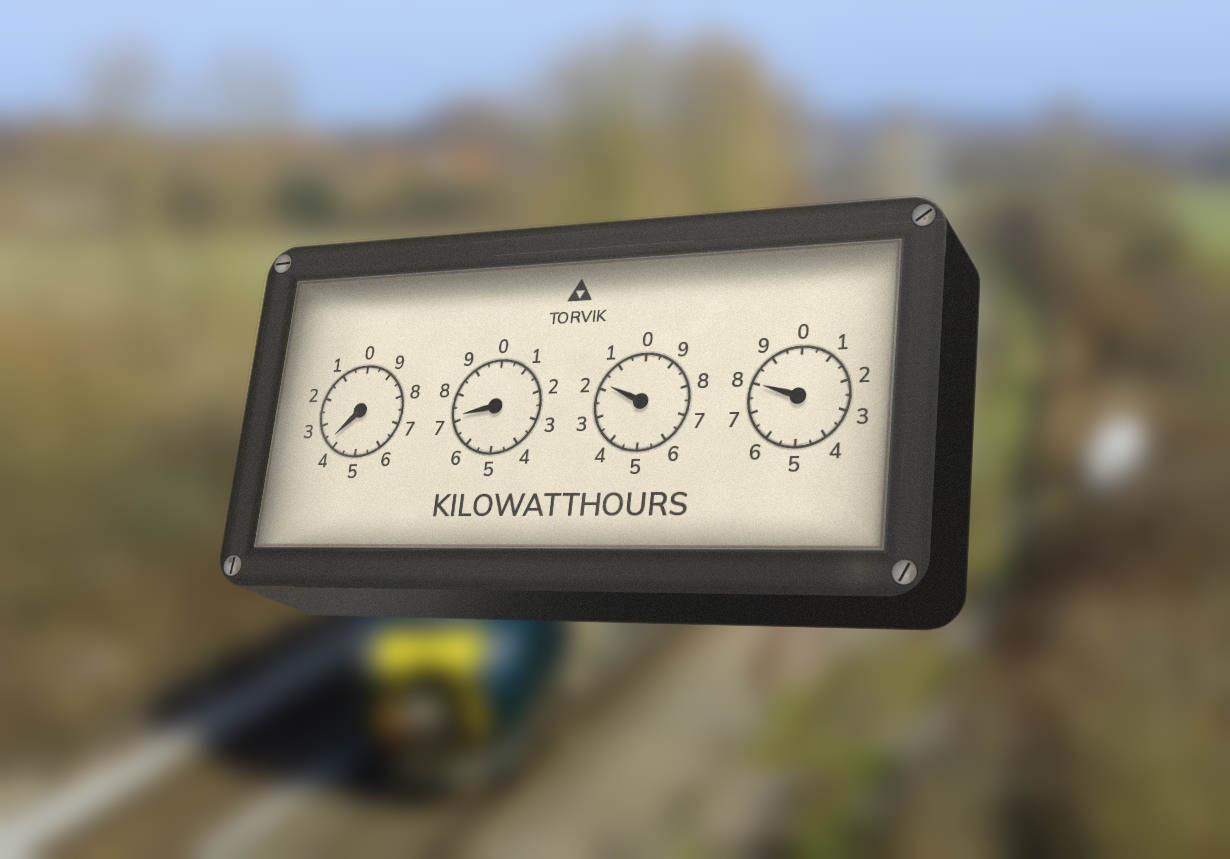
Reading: value=3718 unit=kWh
